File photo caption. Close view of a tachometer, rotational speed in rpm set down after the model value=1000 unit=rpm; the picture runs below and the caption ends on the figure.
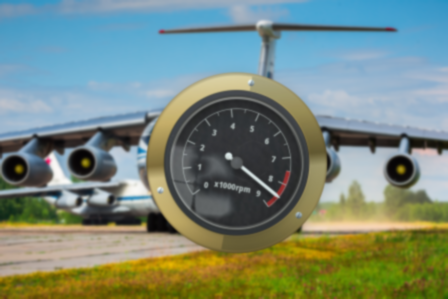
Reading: value=8500 unit=rpm
